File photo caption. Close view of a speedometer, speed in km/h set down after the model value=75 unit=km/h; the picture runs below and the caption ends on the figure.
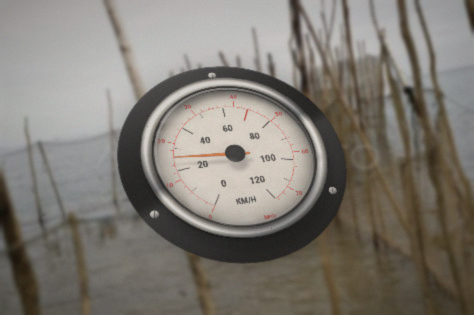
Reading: value=25 unit=km/h
